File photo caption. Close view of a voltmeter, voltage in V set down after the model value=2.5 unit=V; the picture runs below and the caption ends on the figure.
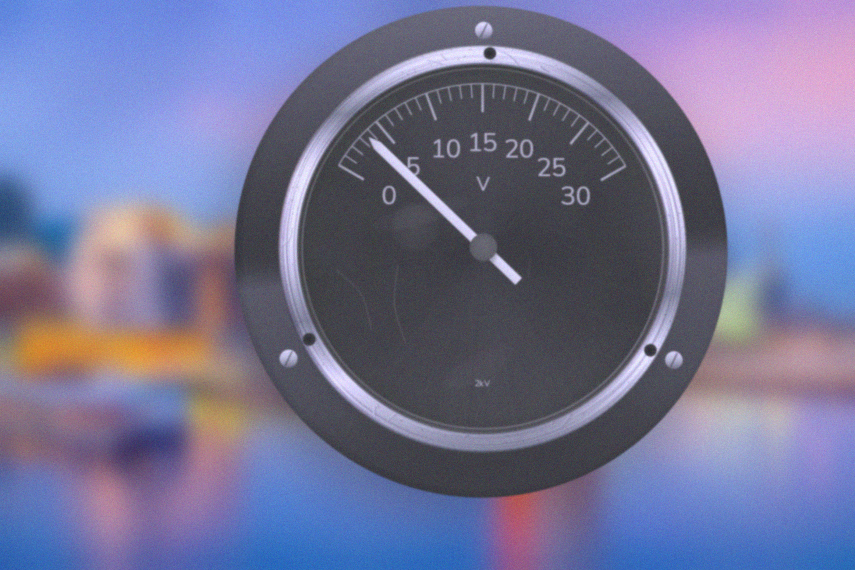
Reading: value=3.5 unit=V
